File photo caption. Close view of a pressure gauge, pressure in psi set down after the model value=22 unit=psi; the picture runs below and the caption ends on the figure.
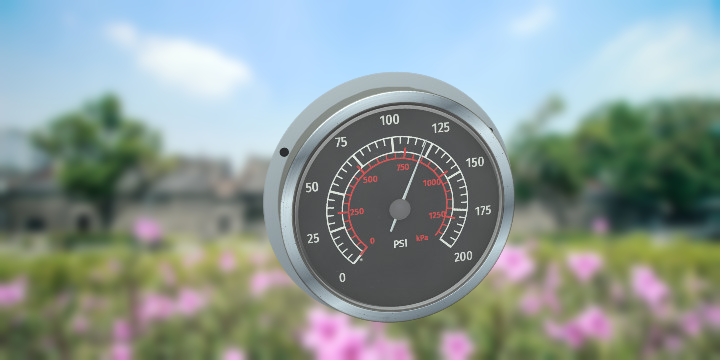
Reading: value=120 unit=psi
